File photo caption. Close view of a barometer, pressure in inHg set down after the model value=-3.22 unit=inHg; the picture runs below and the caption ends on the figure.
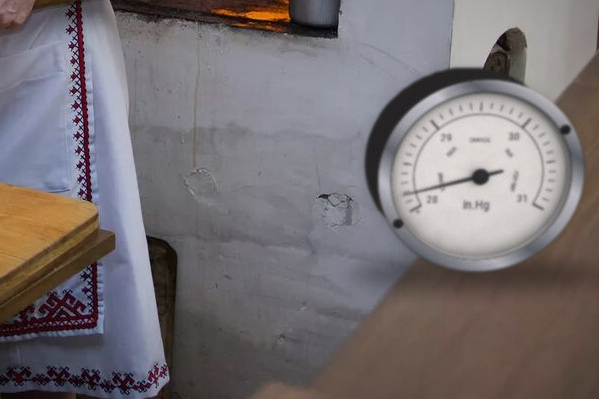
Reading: value=28.2 unit=inHg
